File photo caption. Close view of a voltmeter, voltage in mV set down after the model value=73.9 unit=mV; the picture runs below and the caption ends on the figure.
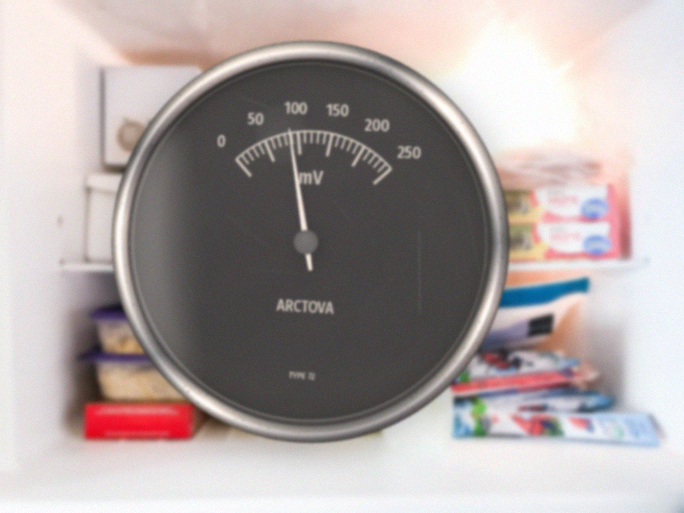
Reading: value=90 unit=mV
